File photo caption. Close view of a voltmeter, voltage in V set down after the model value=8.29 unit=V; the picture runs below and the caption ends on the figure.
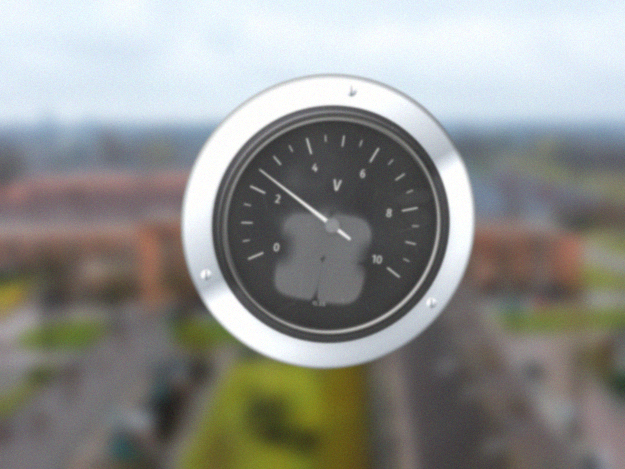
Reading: value=2.5 unit=V
